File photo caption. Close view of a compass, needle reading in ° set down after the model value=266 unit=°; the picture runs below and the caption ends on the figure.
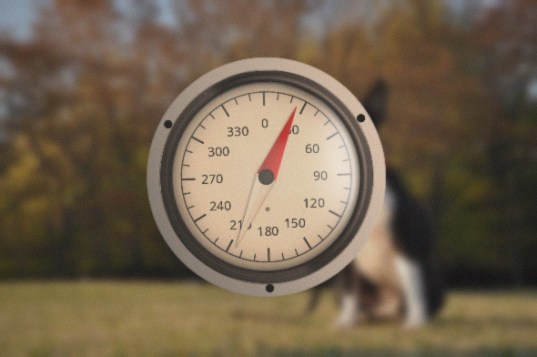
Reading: value=25 unit=°
